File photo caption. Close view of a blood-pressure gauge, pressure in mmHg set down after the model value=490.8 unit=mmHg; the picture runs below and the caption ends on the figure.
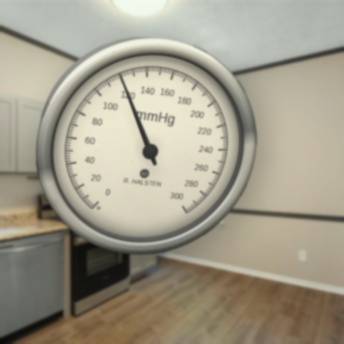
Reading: value=120 unit=mmHg
